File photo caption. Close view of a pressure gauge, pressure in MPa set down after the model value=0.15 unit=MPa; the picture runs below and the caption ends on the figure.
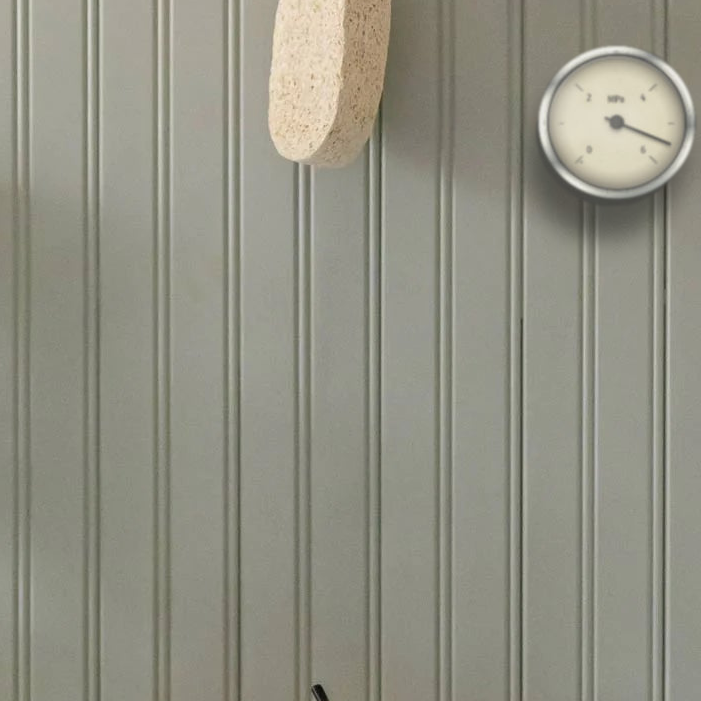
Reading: value=5.5 unit=MPa
